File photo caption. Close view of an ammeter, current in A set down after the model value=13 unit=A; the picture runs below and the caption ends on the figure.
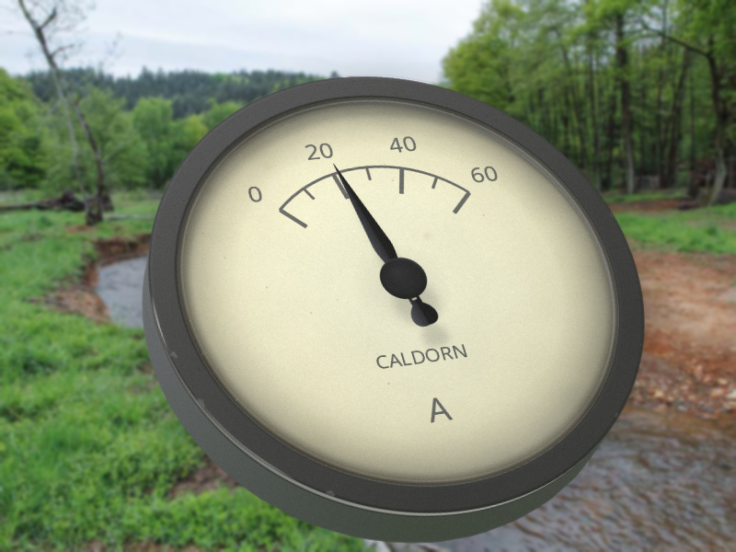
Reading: value=20 unit=A
